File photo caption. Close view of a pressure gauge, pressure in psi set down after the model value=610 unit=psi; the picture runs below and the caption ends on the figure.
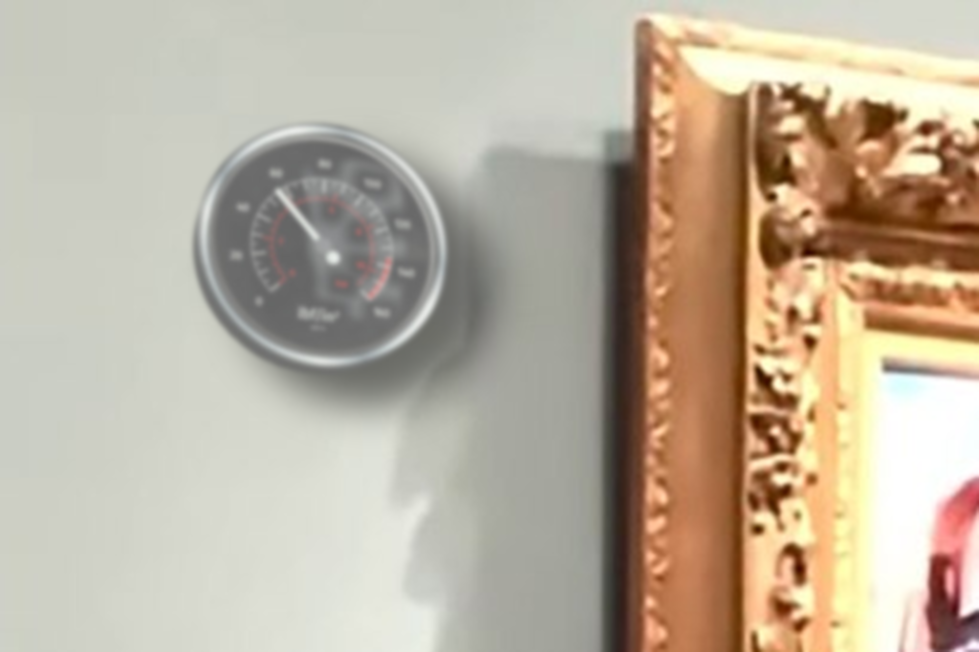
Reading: value=55 unit=psi
